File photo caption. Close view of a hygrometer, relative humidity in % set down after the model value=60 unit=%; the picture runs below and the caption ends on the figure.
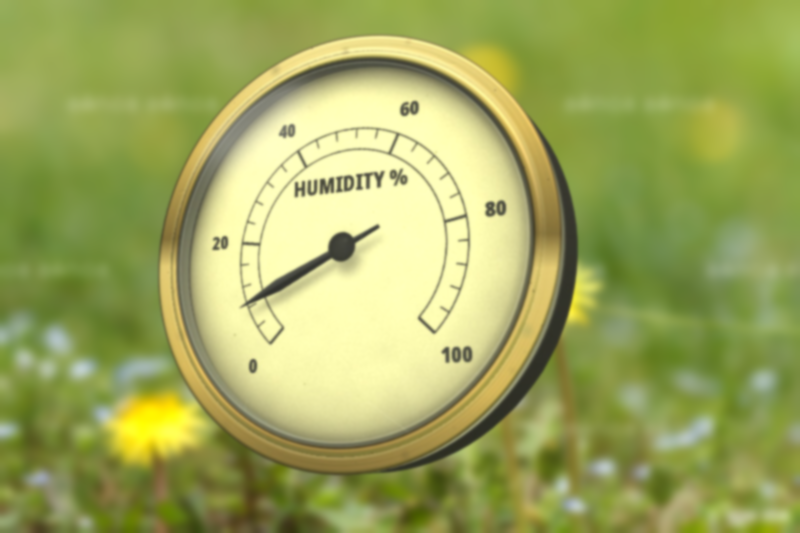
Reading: value=8 unit=%
